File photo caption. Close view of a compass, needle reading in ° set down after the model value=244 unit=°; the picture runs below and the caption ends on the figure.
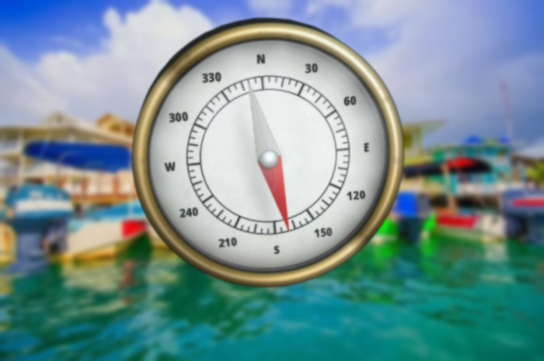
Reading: value=170 unit=°
